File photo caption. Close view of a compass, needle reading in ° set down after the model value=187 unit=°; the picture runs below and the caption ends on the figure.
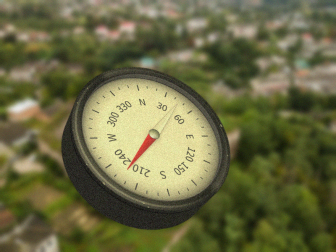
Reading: value=225 unit=°
